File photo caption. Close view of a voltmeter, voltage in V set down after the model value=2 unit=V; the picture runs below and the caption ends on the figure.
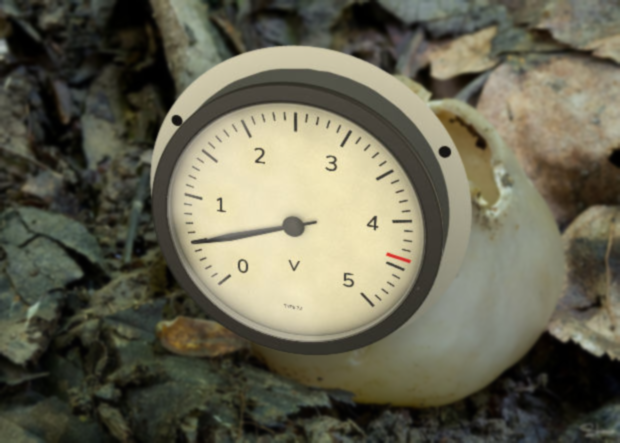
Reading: value=0.5 unit=V
